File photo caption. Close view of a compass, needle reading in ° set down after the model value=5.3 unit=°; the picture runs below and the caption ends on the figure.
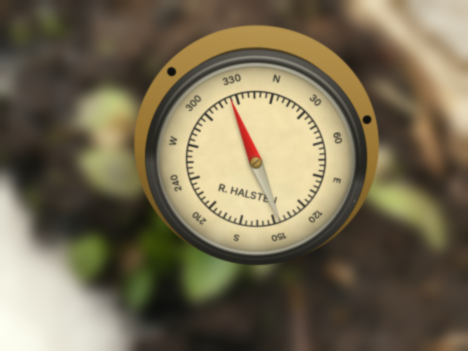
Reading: value=325 unit=°
